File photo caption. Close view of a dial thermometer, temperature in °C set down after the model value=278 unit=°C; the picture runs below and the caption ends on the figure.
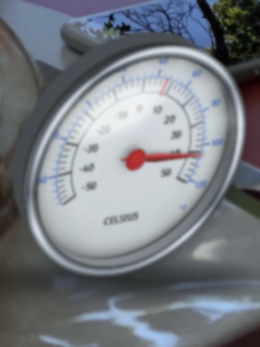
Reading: value=40 unit=°C
